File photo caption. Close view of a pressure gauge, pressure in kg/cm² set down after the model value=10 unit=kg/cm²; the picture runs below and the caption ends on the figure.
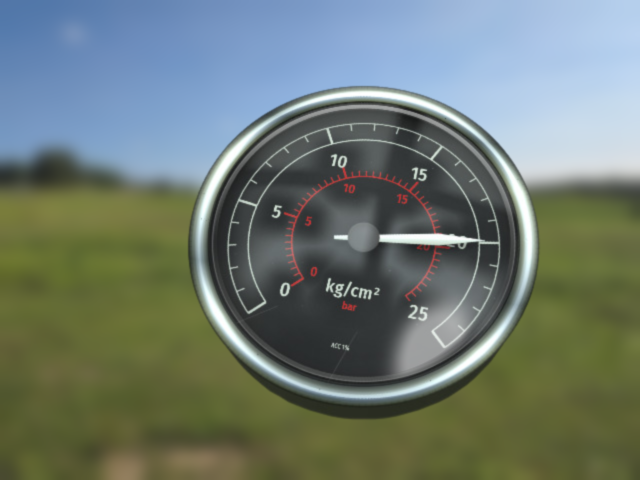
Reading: value=20 unit=kg/cm²
